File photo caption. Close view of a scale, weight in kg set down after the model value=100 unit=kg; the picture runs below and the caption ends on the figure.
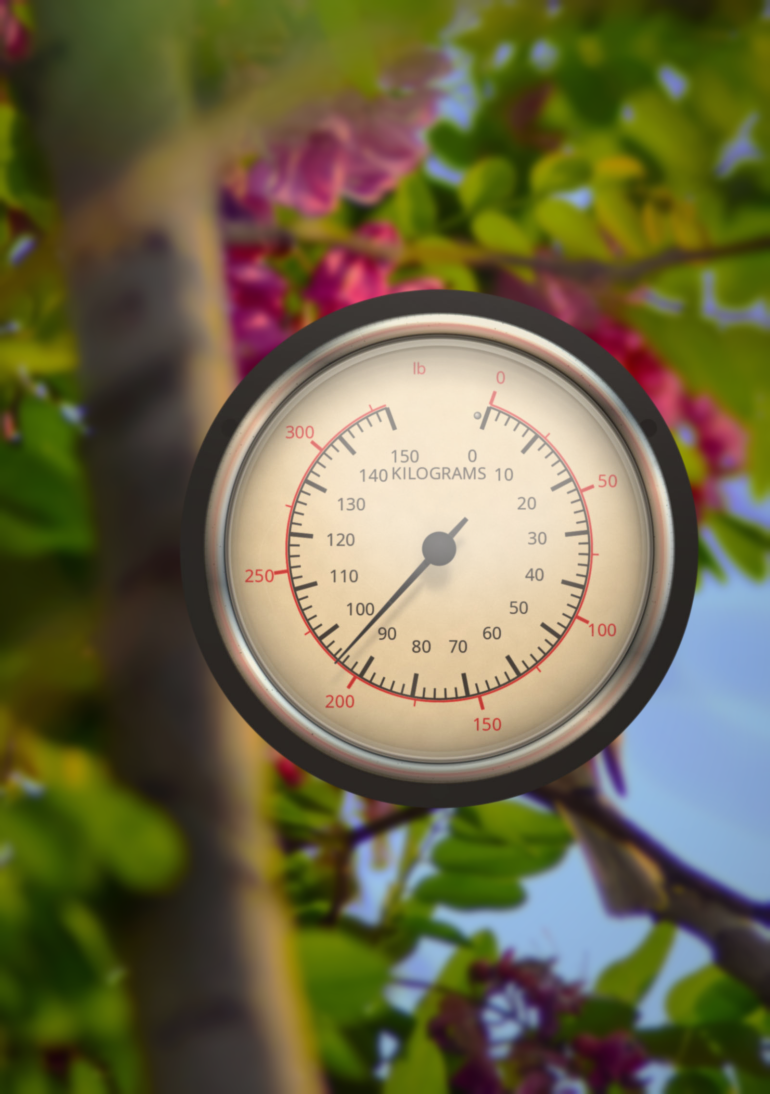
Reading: value=95 unit=kg
